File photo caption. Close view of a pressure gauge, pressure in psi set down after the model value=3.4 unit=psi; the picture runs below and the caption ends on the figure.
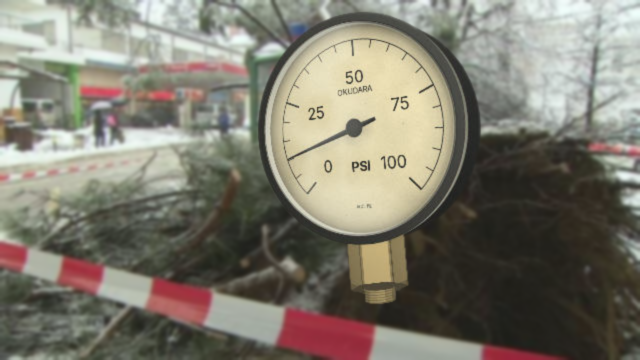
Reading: value=10 unit=psi
